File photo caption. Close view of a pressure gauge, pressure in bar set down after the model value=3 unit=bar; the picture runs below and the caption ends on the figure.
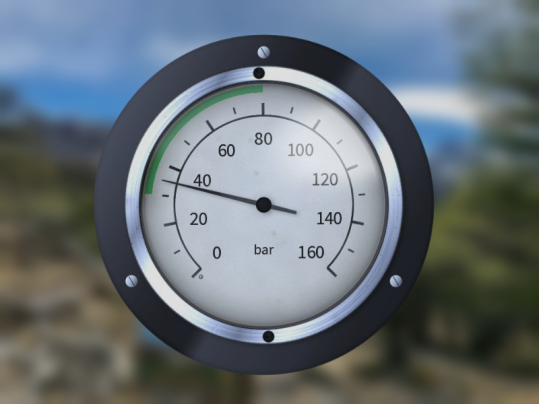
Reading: value=35 unit=bar
